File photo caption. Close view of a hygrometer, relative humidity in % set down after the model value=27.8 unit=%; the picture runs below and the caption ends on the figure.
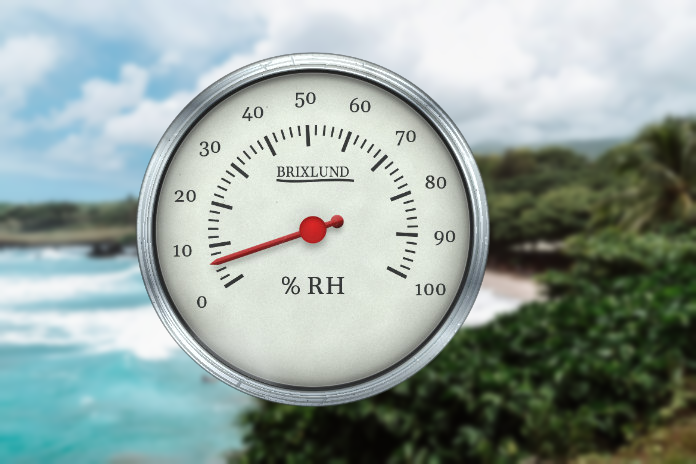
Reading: value=6 unit=%
